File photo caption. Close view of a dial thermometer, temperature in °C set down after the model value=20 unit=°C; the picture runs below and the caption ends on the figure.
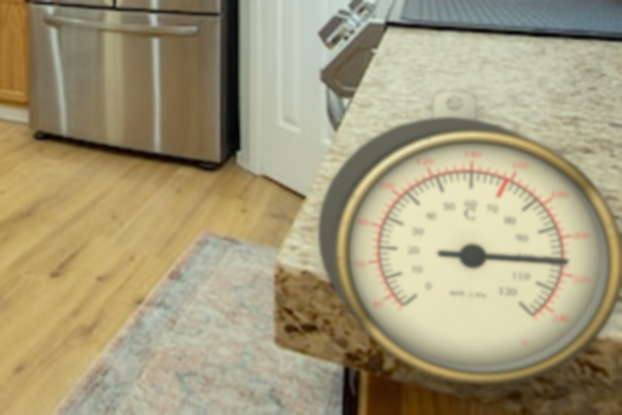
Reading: value=100 unit=°C
